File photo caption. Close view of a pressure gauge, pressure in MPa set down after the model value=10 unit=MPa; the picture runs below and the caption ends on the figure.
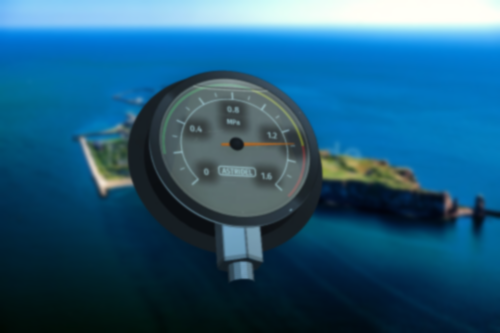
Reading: value=1.3 unit=MPa
